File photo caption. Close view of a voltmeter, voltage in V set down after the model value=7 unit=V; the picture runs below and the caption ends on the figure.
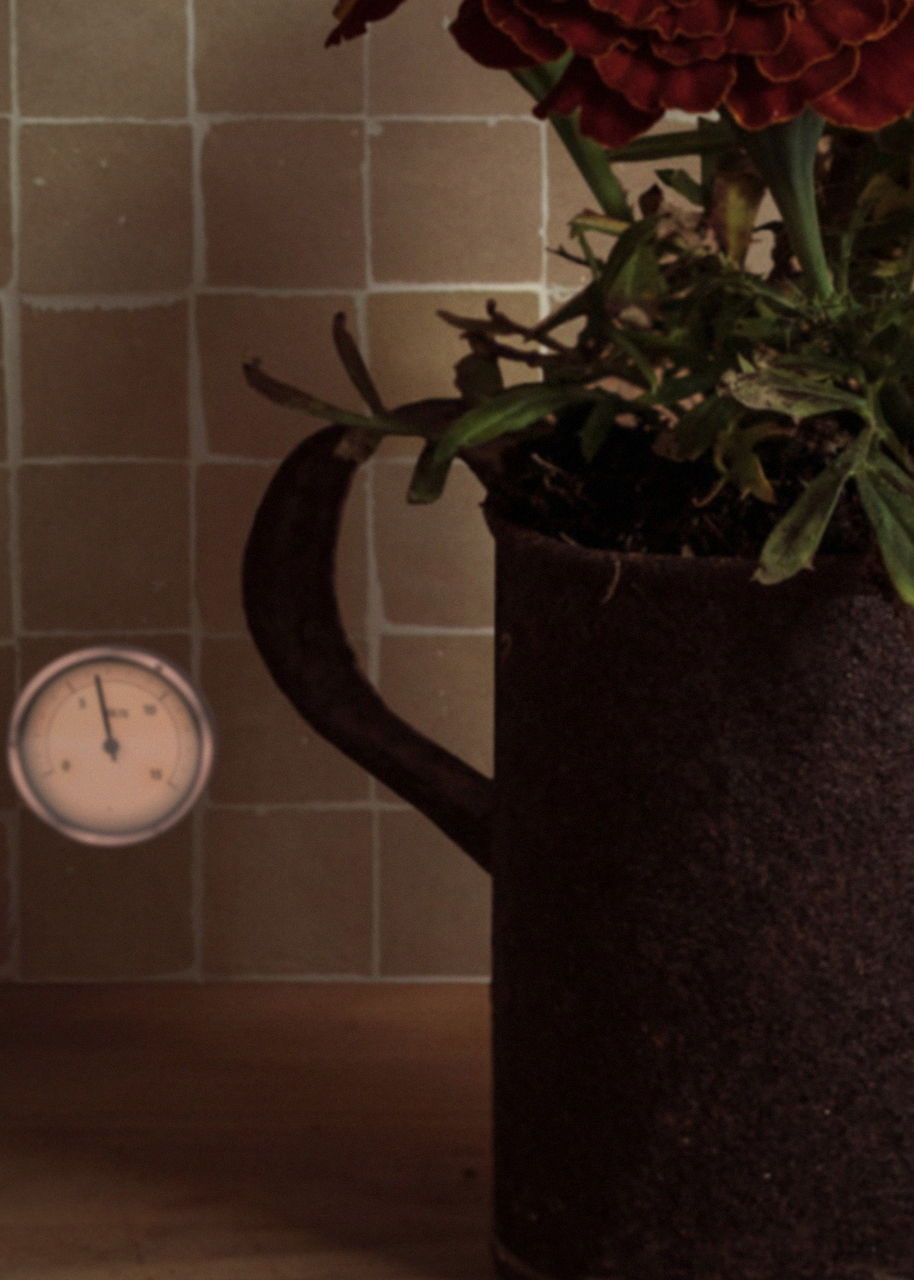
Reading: value=6.5 unit=V
